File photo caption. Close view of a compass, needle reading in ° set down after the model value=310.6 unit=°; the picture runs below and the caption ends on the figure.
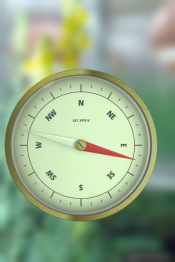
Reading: value=105 unit=°
